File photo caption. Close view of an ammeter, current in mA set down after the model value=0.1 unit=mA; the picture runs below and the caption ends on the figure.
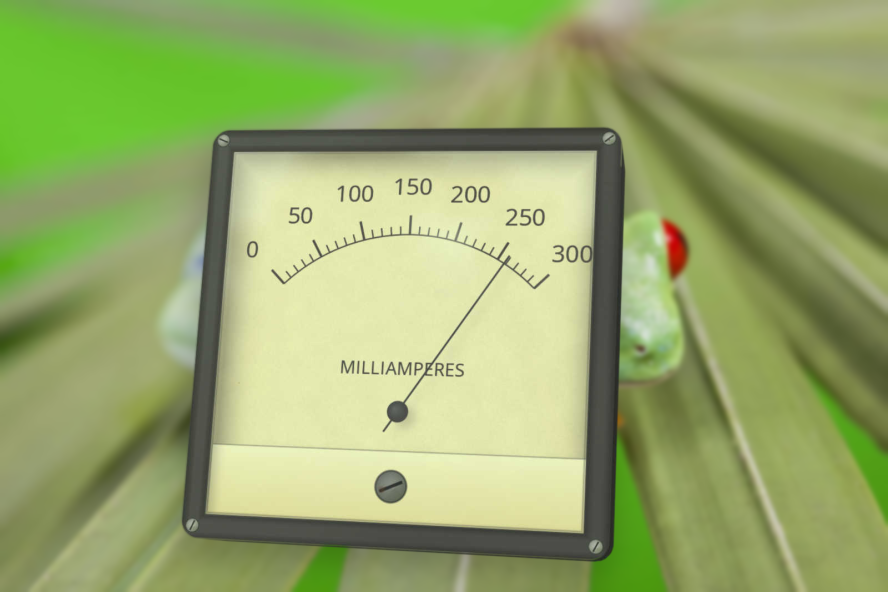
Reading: value=260 unit=mA
